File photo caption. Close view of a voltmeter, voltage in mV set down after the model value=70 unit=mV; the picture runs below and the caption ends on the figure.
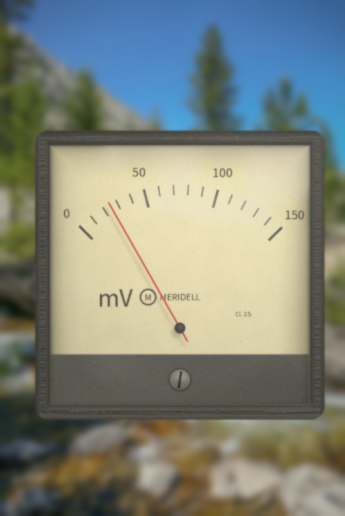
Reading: value=25 unit=mV
